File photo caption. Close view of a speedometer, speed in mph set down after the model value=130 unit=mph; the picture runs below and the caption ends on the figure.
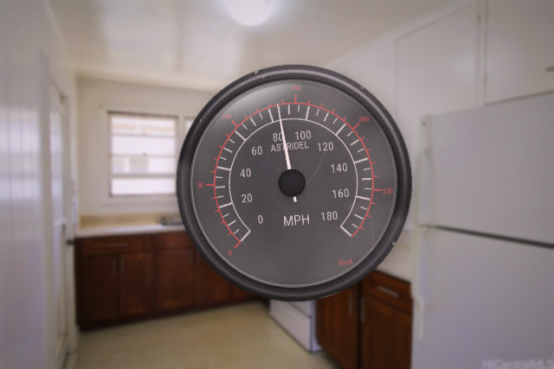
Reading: value=85 unit=mph
